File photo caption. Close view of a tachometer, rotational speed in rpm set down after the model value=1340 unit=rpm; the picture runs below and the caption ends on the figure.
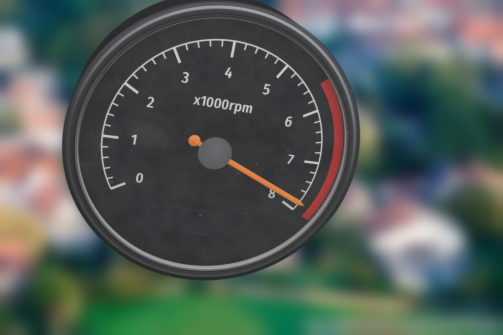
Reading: value=7800 unit=rpm
